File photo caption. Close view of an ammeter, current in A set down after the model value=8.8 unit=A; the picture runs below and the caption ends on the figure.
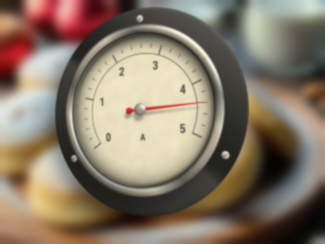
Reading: value=4.4 unit=A
